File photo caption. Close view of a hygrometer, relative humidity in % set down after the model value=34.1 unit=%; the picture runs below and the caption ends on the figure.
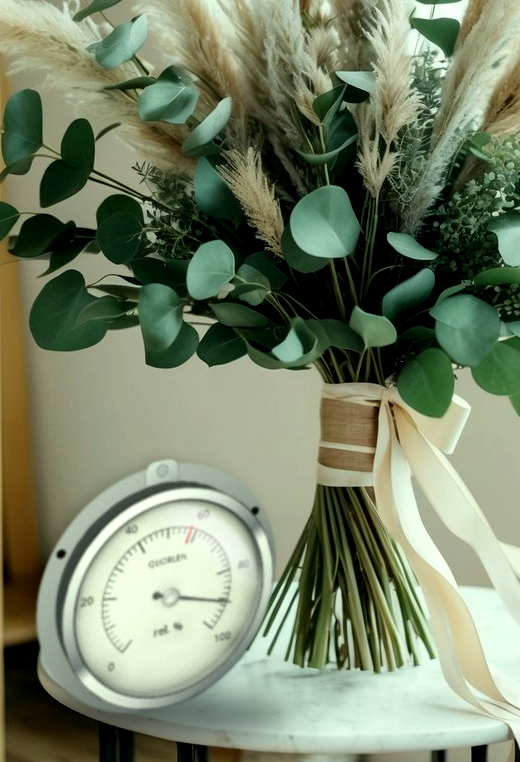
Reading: value=90 unit=%
